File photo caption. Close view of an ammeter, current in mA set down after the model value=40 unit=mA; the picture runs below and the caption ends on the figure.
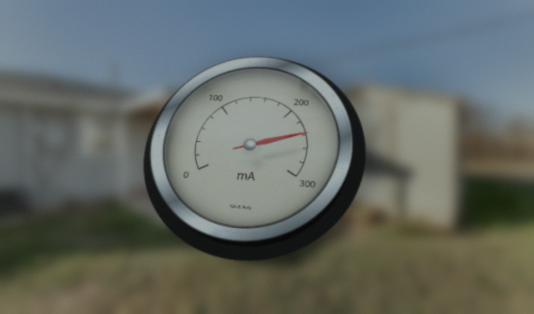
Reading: value=240 unit=mA
